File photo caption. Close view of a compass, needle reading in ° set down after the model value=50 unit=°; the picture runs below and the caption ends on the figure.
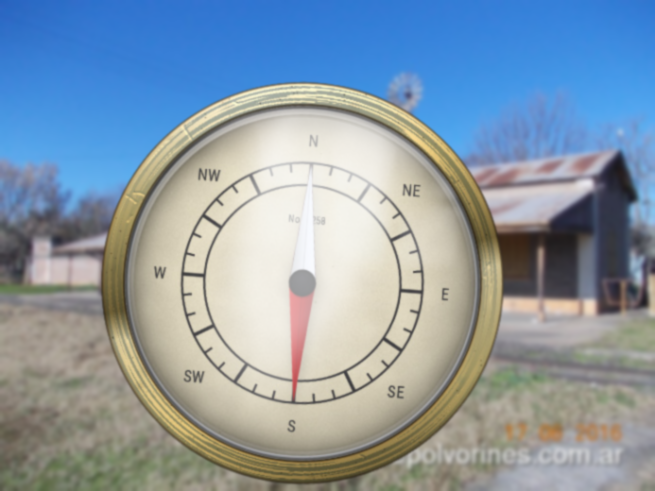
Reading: value=180 unit=°
